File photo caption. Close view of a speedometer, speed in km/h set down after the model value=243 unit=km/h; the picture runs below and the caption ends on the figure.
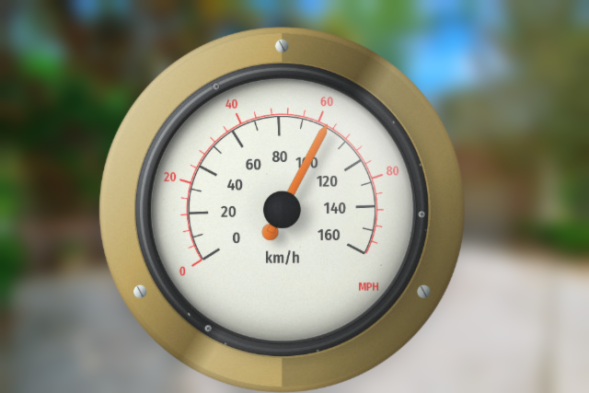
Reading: value=100 unit=km/h
